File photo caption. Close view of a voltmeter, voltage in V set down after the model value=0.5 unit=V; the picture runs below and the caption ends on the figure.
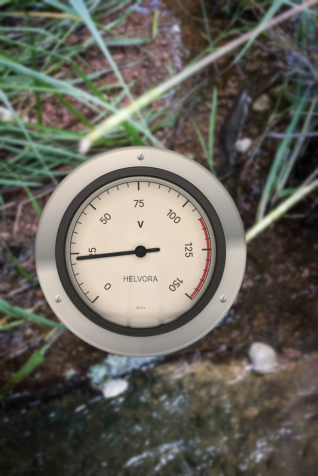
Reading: value=22.5 unit=V
